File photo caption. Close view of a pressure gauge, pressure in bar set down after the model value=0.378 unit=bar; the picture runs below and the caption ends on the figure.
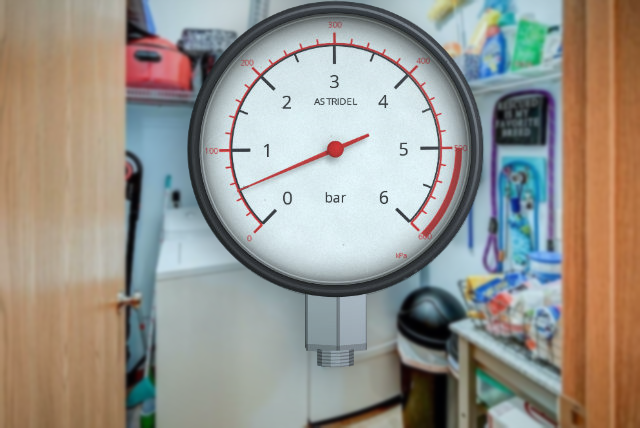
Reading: value=0.5 unit=bar
